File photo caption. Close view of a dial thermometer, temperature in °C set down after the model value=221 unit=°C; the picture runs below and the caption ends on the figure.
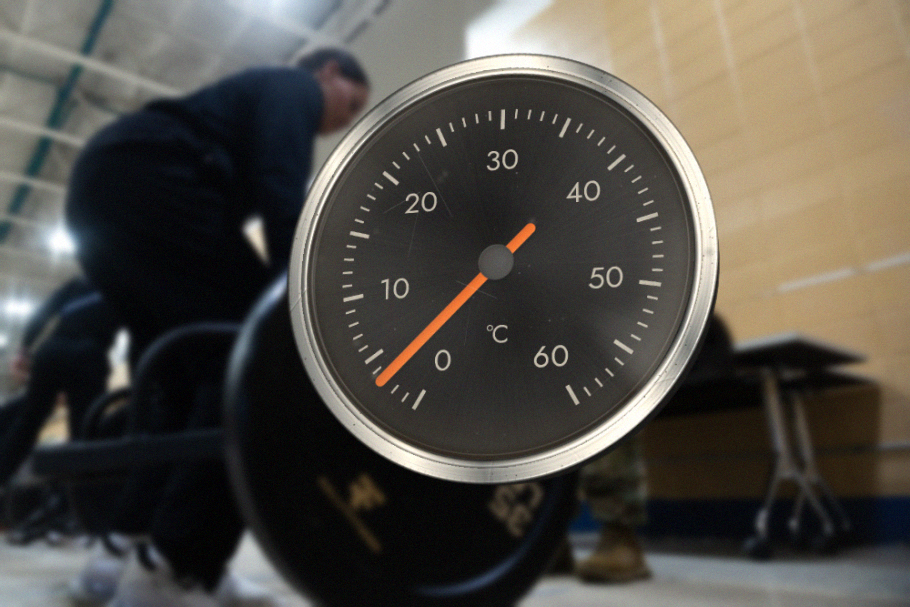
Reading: value=3 unit=°C
